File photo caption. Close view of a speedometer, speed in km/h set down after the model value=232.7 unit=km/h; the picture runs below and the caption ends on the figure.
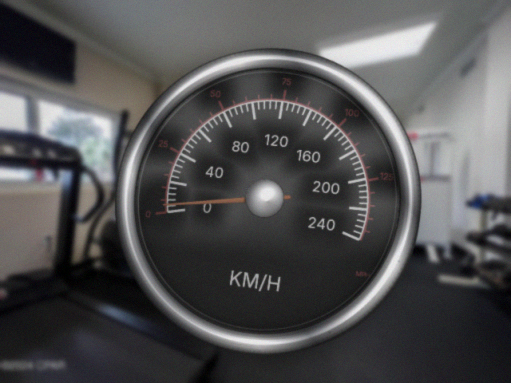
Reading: value=4 unit=km/h
